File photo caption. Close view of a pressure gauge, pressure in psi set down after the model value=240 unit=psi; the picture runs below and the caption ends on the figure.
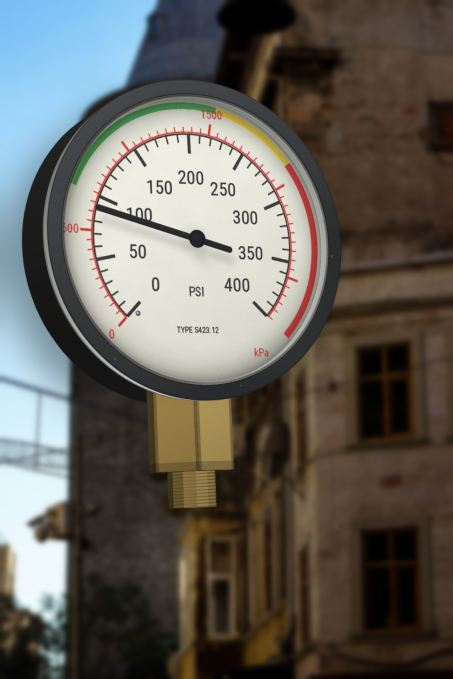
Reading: value=90 unit=psi
